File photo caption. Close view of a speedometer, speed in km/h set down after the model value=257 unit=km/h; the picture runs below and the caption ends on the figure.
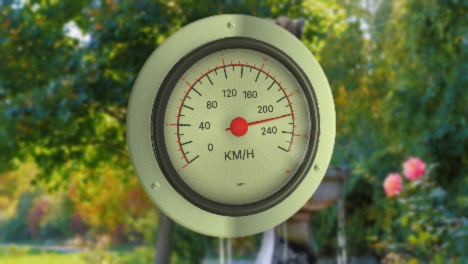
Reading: value=220 unit=km/h
